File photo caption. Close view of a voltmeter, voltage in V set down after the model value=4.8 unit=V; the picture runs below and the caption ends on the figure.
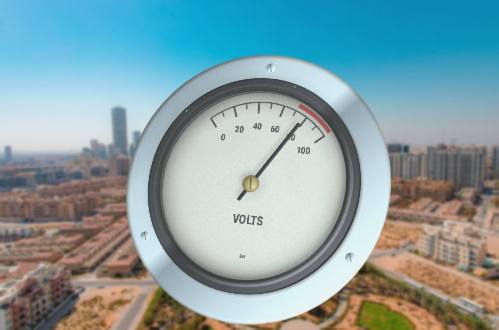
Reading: value=80 unit=V
